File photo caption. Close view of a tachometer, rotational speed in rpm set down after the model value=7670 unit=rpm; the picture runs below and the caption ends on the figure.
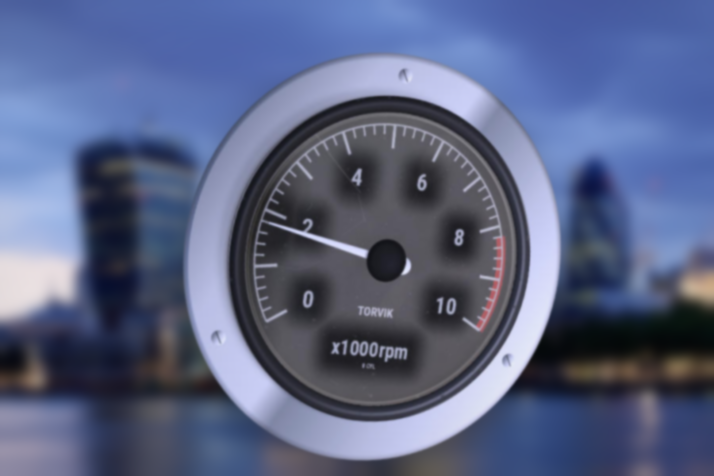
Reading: value=1800 unit=rpm
